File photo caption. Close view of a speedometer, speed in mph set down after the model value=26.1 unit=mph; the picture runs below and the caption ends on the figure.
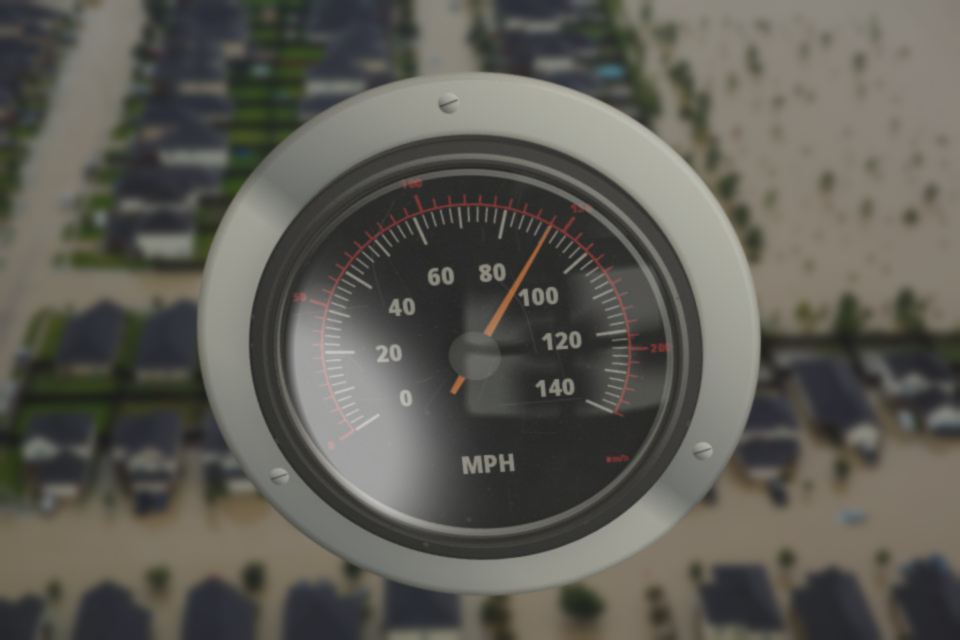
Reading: value=90 unit=mph
